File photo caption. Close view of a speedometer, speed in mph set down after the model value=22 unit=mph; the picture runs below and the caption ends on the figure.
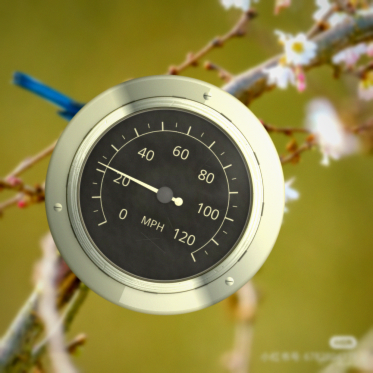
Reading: value=22.5 unit=mph
